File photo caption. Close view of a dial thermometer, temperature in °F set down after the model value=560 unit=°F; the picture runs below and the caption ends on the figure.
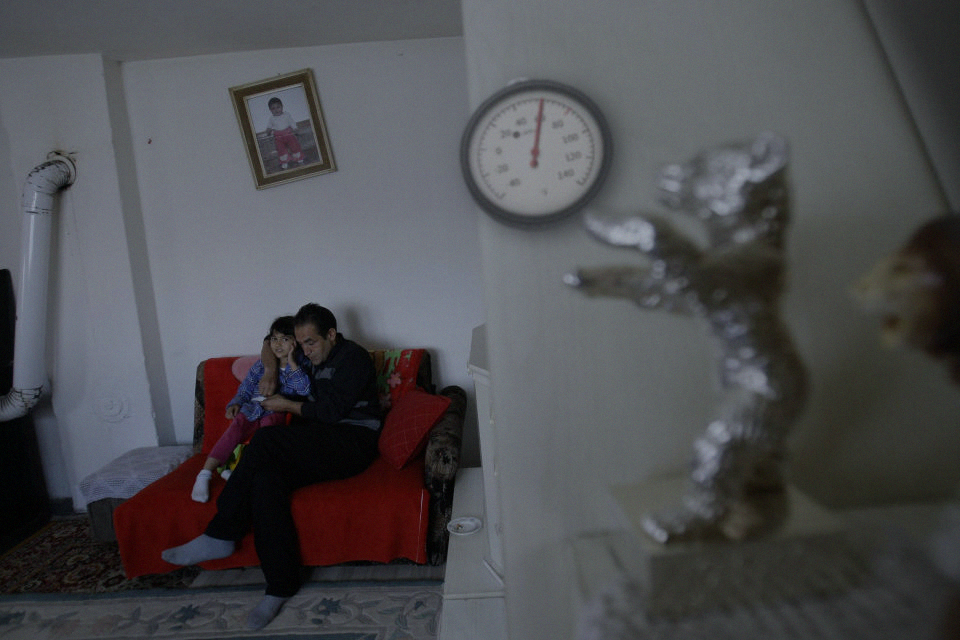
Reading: value=60 unit=°F
